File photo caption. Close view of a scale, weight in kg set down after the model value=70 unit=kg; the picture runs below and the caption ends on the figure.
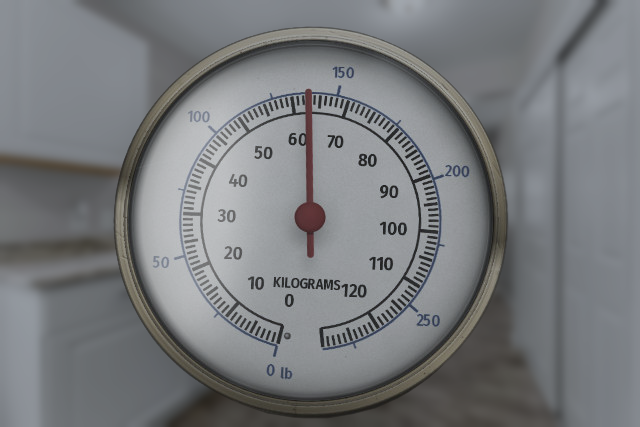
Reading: value=63 unit=kg
